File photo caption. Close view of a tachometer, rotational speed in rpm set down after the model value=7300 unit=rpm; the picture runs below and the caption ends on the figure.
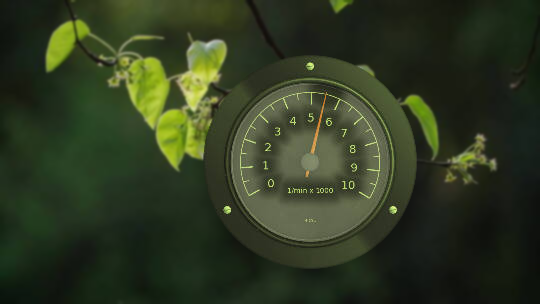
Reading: value=5500 unit=rpm
